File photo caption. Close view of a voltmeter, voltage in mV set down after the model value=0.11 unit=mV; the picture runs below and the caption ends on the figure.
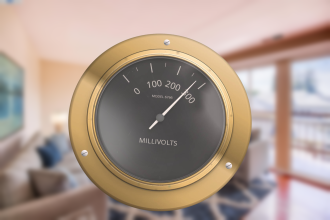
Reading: value=275 unit=mV
